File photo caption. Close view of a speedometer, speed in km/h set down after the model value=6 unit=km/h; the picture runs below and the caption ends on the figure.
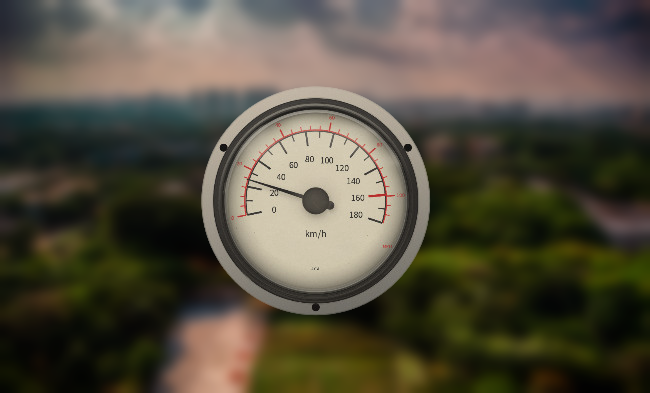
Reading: value=25 unit=km/h
